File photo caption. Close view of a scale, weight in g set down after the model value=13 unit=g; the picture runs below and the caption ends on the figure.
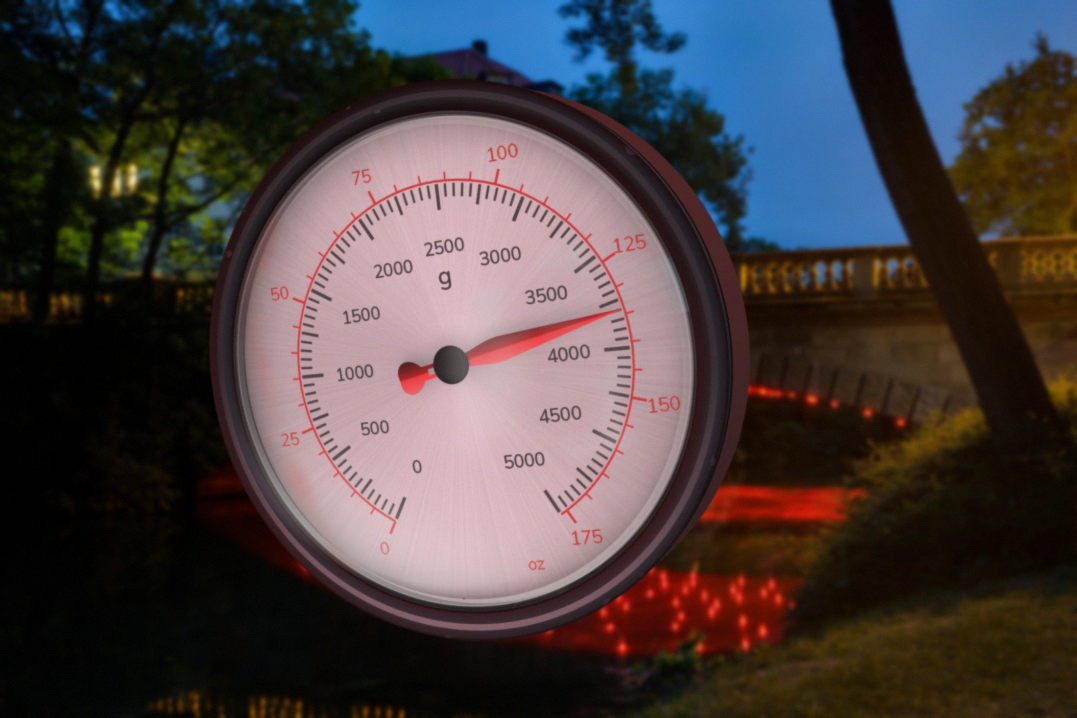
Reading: value=3800 unit=g
